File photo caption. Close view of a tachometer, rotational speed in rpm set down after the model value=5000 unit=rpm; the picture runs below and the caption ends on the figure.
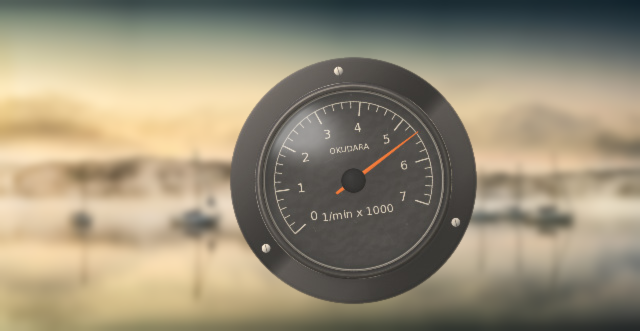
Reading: value=5400 unit=rpm
